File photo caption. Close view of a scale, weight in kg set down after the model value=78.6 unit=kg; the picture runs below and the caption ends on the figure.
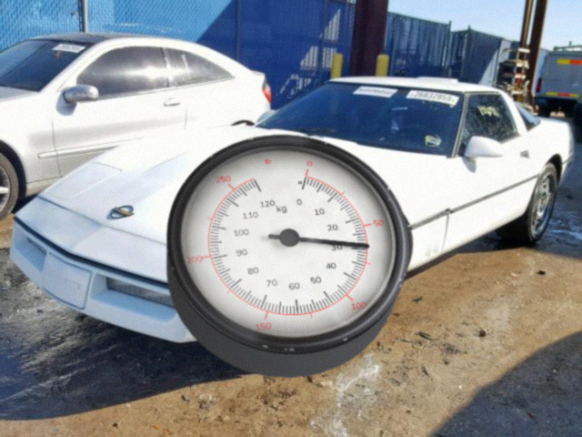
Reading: value=30 unit=kg
